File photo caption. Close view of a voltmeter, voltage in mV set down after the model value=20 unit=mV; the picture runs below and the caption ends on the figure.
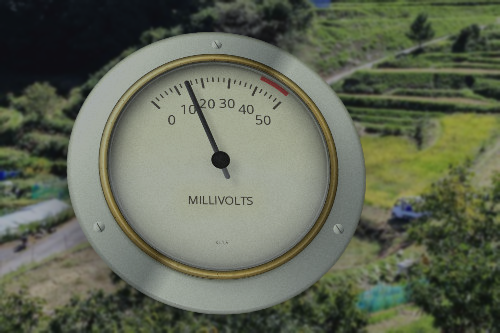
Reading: value=14 unit=mV
